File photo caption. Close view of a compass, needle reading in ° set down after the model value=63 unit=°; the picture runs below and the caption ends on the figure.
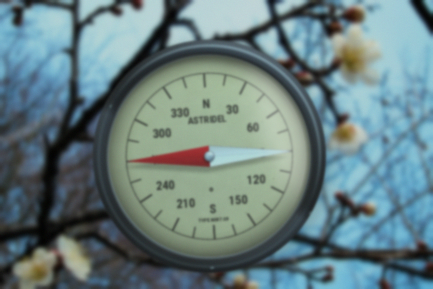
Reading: value=270 unit=°
